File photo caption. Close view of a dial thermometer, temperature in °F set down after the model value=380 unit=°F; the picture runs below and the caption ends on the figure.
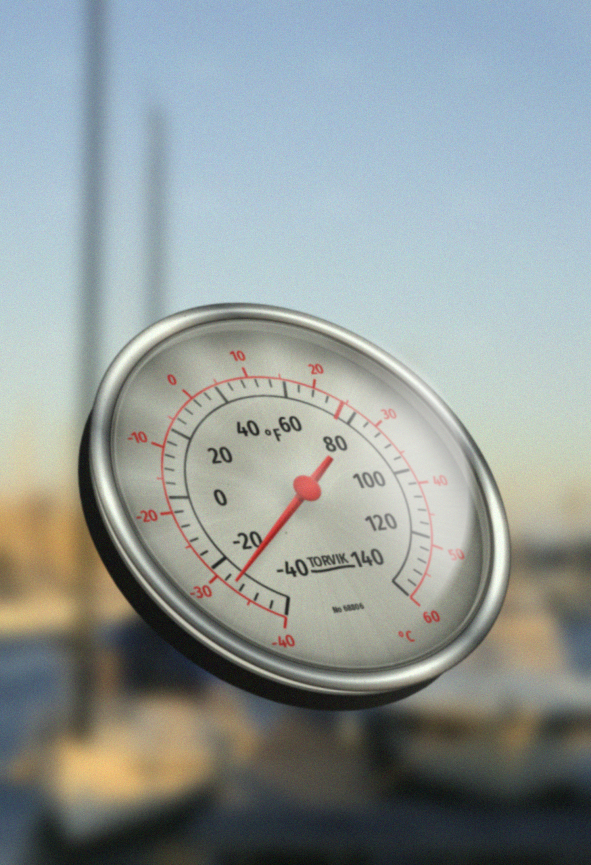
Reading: value=-26 unit=°F
